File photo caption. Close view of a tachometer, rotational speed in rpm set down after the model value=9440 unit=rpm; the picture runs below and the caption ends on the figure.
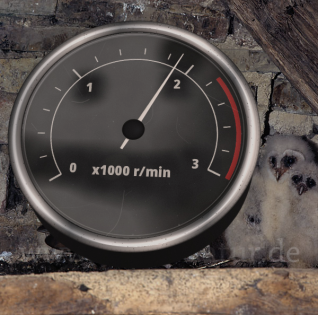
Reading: value=1900 unit=rpm
